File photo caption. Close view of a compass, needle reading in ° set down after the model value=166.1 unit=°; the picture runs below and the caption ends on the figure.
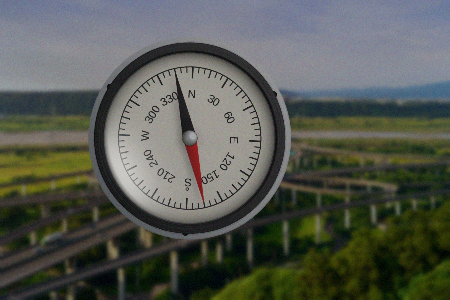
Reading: value=165 unit=°
